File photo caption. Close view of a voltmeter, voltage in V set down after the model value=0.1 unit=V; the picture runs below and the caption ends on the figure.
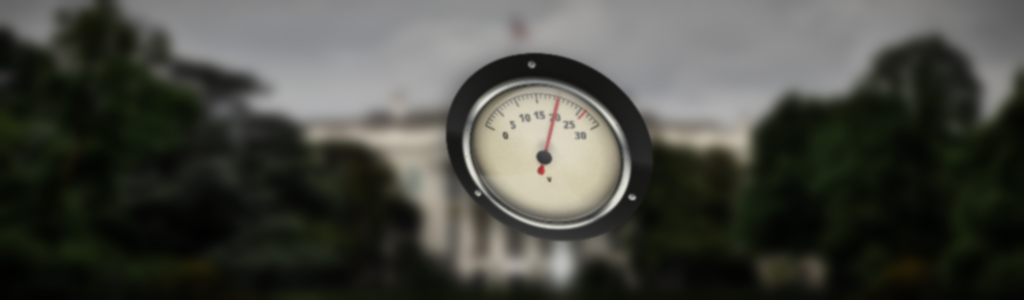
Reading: value=20 unit=V
